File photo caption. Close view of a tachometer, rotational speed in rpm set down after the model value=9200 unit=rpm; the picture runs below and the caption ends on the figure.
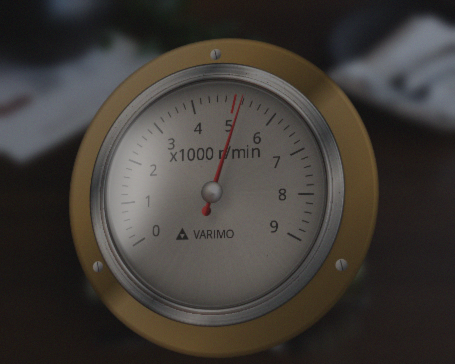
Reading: value=5200 unit=rpm
